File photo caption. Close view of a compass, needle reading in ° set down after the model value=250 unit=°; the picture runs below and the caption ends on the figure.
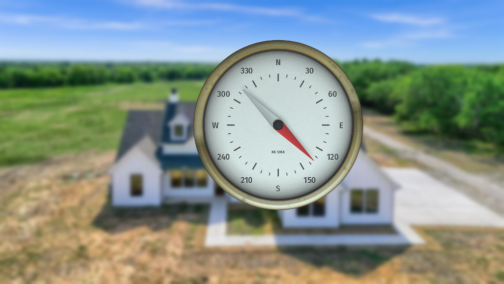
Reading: value=135 unit=°
